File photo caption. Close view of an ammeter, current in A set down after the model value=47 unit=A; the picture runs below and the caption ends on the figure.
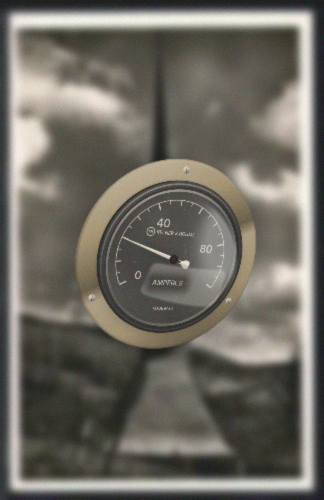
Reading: value=20 unit=A
